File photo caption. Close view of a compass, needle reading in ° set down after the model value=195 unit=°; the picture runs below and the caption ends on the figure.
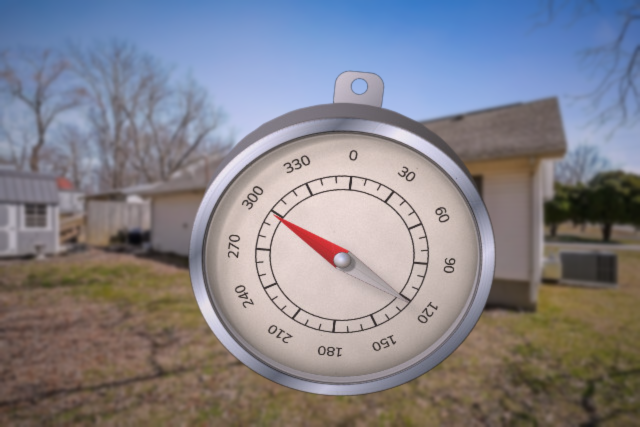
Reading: value=300 unit=°
